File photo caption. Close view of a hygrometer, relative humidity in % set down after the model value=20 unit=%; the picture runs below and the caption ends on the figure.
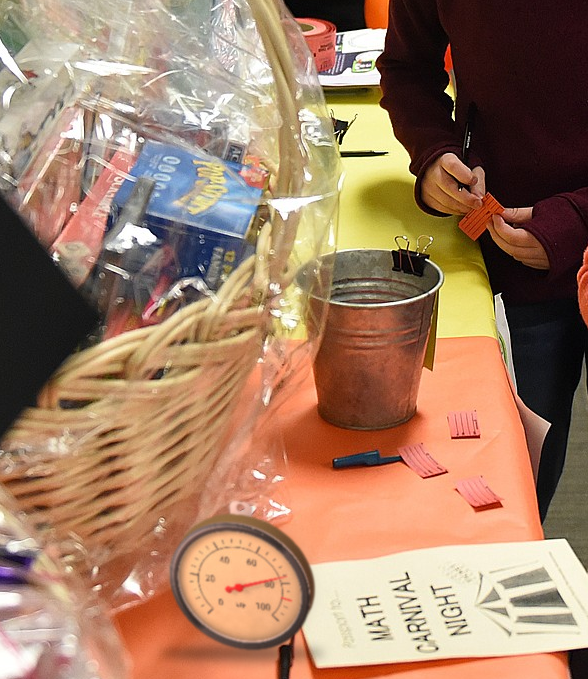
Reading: value=76 unit=%
